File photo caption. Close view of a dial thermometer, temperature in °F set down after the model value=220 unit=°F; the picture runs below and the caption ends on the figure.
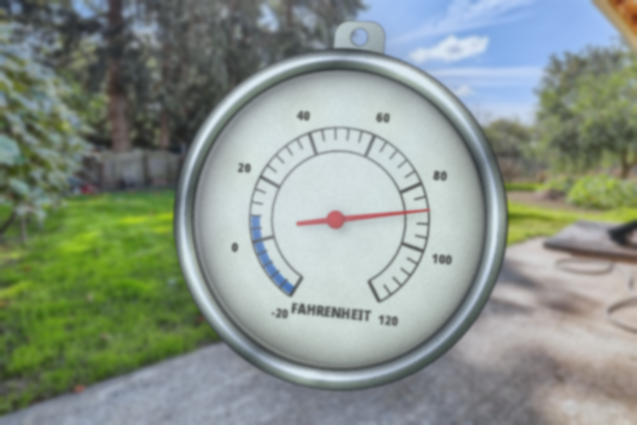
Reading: value=88 unit=°F
